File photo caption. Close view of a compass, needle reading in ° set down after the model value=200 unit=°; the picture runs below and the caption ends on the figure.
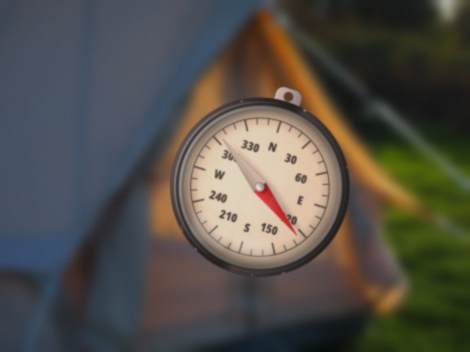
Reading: value=125 unit=°
